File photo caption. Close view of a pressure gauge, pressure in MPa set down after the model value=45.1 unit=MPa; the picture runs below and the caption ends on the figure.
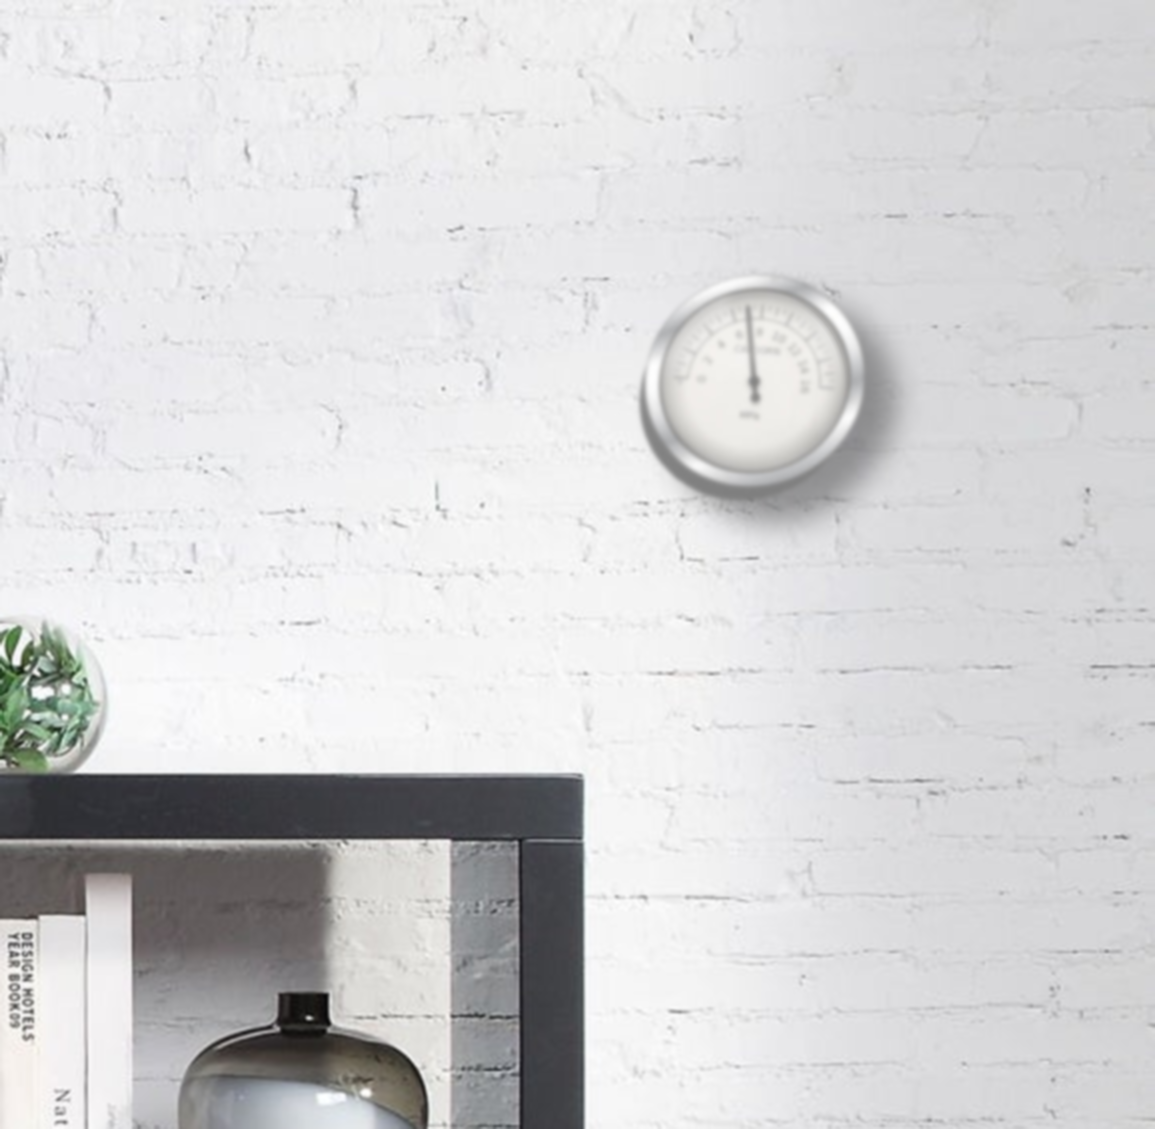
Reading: value=7 unit=MPa
